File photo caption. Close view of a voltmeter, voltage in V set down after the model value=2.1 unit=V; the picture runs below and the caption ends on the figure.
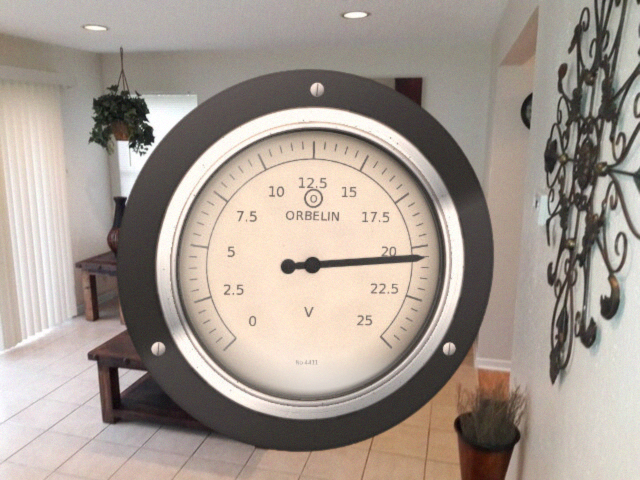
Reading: value=20.5 unit=V
